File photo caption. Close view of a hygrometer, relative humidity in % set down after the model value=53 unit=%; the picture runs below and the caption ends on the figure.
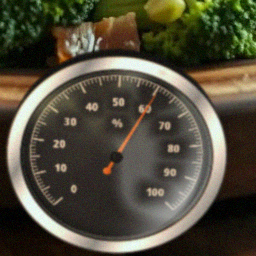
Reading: value=60 unit=%
